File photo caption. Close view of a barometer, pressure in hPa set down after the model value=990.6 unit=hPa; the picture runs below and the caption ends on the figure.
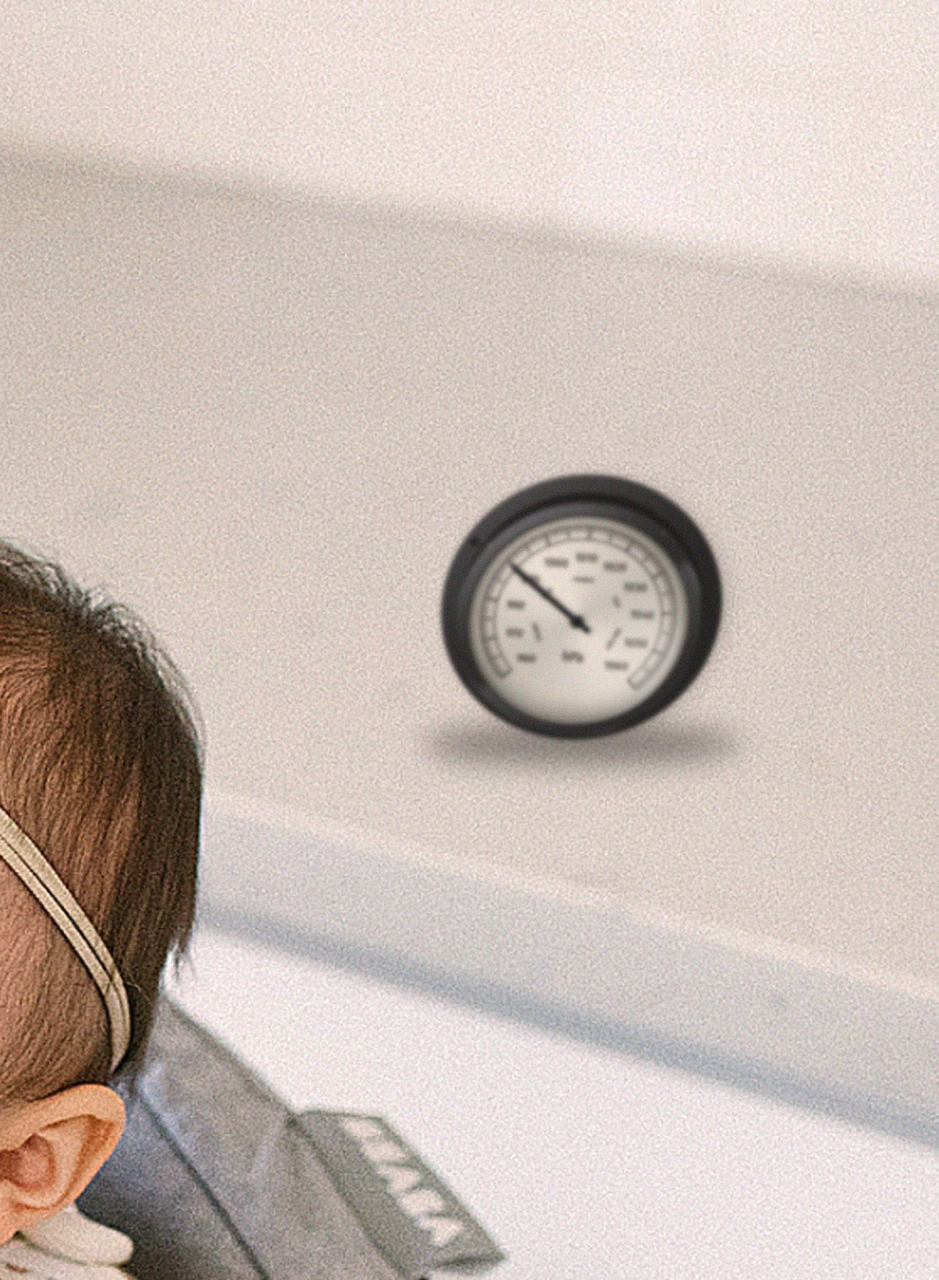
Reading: value=990 unit=hPa
